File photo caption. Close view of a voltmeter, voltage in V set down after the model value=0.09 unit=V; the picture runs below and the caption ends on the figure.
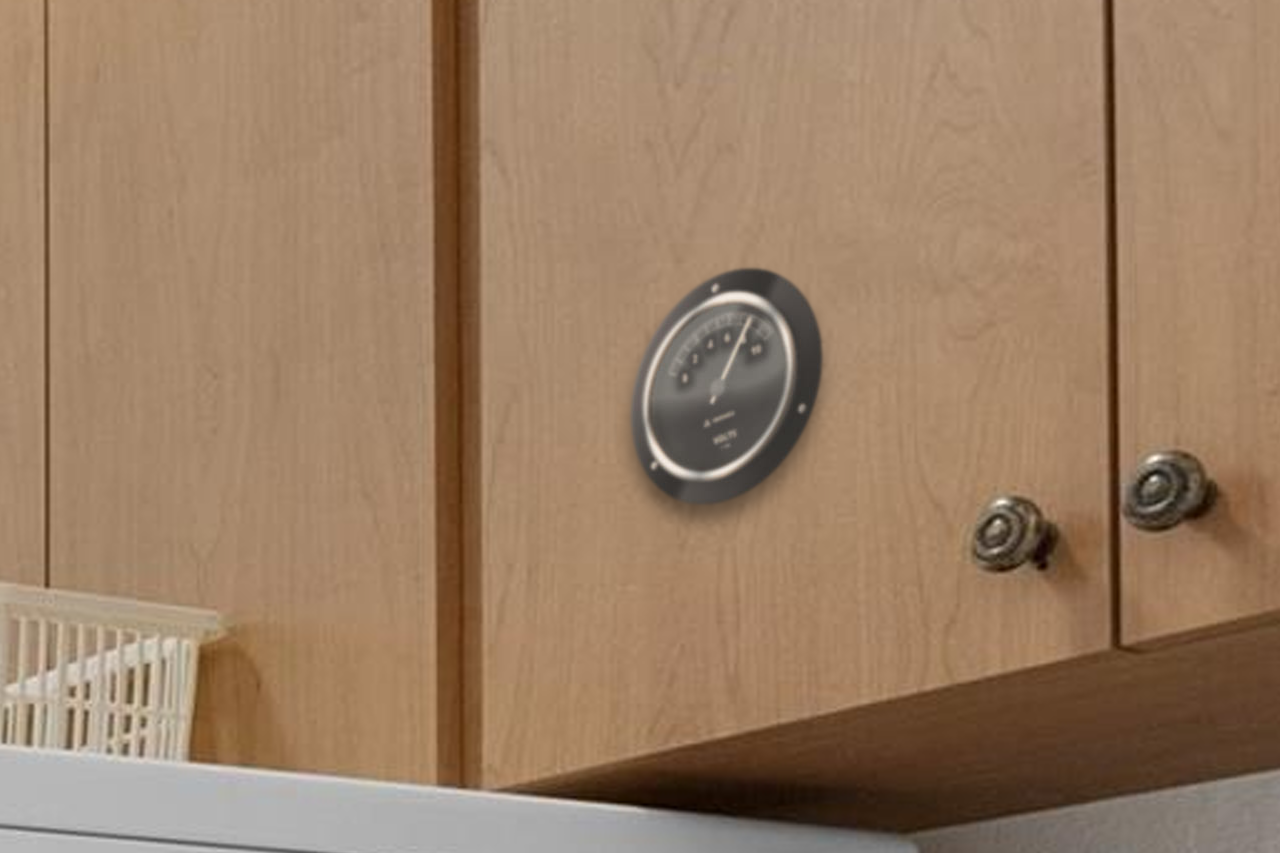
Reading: value=8 unit=V
